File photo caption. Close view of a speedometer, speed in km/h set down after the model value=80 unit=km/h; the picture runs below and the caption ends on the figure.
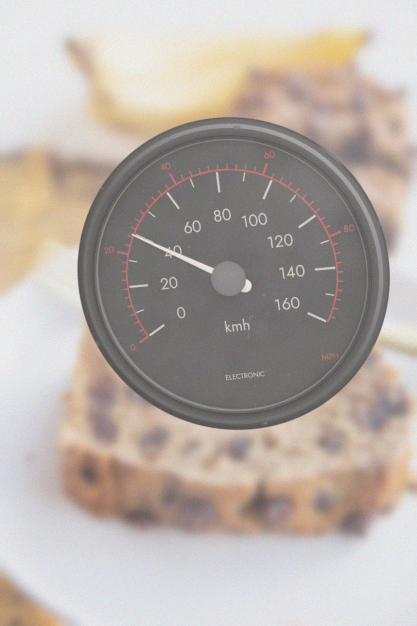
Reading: value=40 unit=km/h
